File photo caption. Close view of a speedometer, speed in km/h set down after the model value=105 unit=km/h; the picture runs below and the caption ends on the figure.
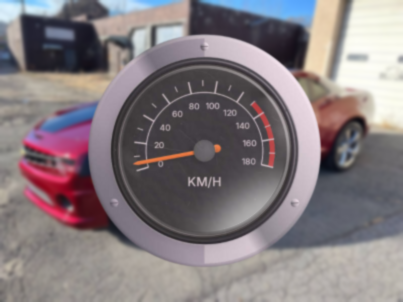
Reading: value=5 unit=km/h
